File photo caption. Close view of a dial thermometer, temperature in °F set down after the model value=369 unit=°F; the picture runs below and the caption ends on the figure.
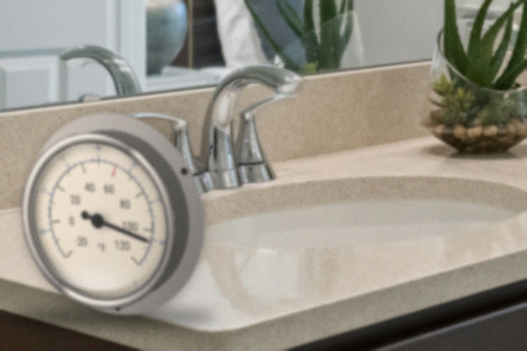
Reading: value=105 unit=°F
